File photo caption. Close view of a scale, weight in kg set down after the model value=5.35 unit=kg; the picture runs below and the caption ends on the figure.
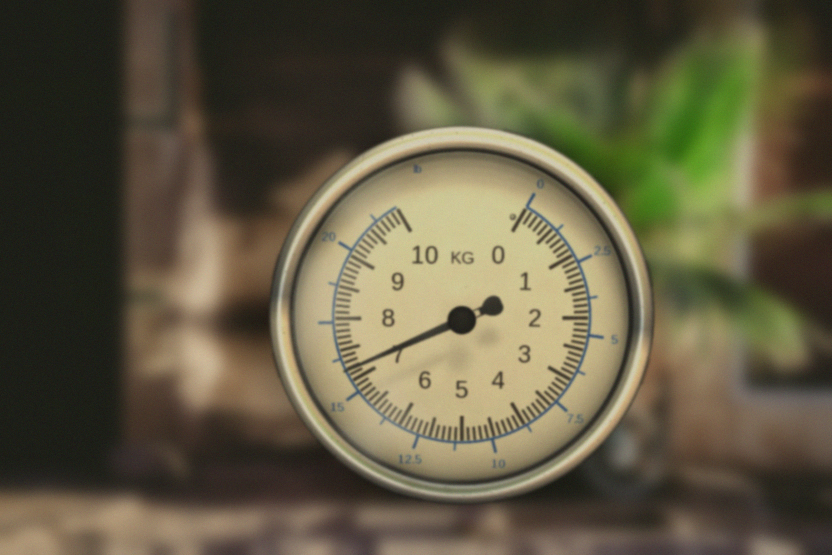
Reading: value=7.2 unit=kg
